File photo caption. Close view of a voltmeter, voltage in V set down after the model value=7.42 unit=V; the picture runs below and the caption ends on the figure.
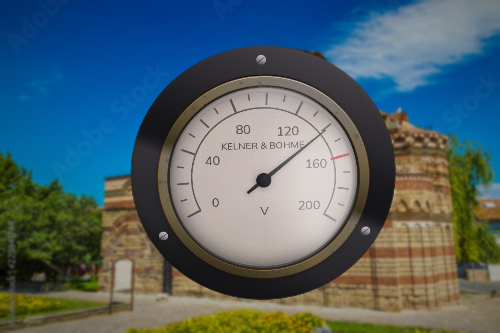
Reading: value=140 unit=V
